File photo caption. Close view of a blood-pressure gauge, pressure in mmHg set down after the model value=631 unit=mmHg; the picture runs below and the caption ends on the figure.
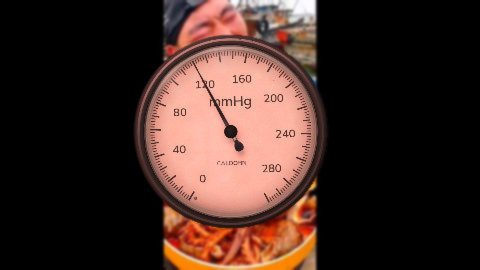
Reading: value=120 unit=mmHg
